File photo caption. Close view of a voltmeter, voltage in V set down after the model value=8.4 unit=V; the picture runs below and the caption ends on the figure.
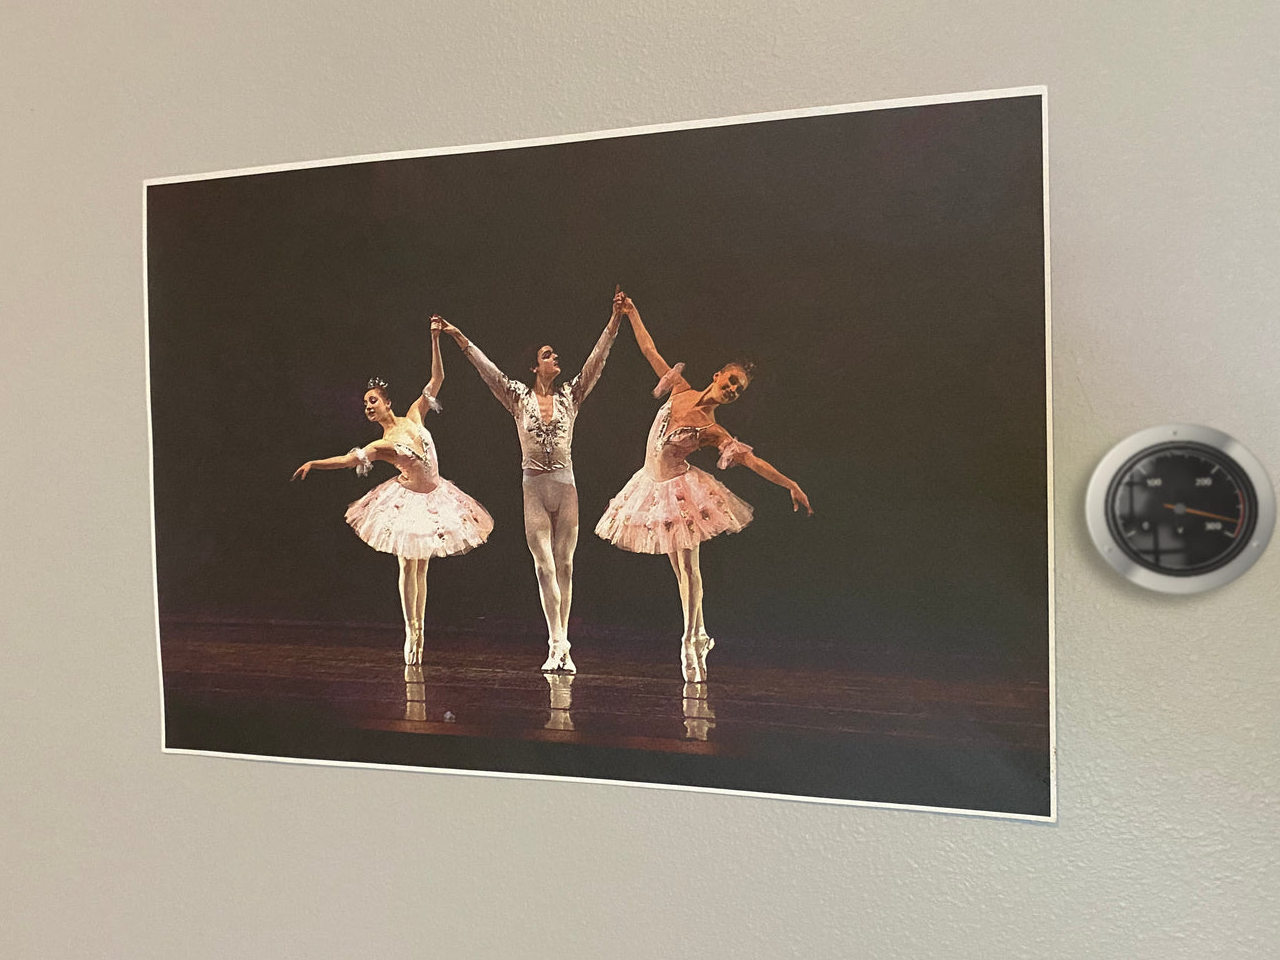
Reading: value=280 unit=V
